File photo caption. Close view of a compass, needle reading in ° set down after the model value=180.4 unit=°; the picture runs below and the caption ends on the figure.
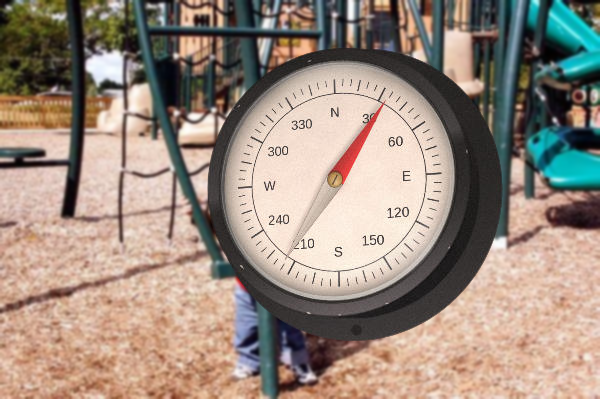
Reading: value=35 unit=°
